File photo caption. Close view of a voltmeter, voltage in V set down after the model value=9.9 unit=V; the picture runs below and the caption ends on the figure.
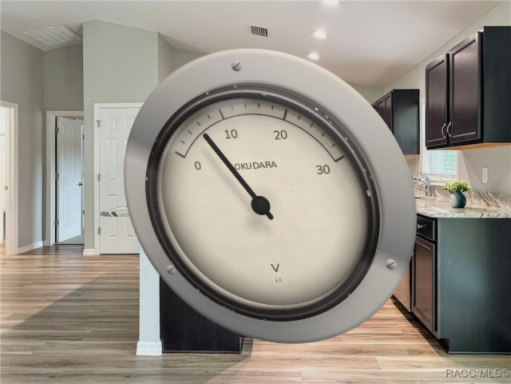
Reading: value=6 unit=V
